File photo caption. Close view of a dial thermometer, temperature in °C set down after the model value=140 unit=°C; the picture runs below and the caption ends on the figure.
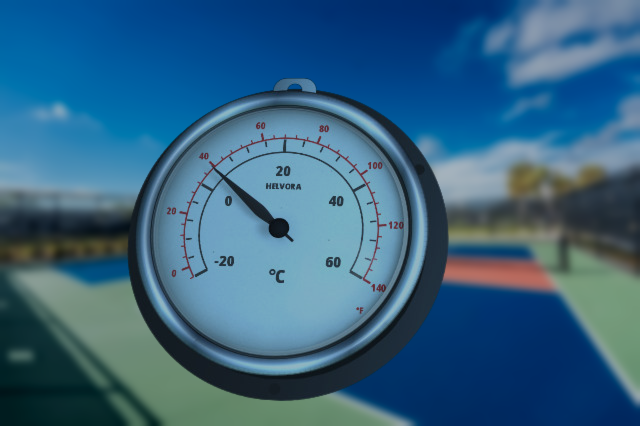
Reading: value=4 unit=°C
